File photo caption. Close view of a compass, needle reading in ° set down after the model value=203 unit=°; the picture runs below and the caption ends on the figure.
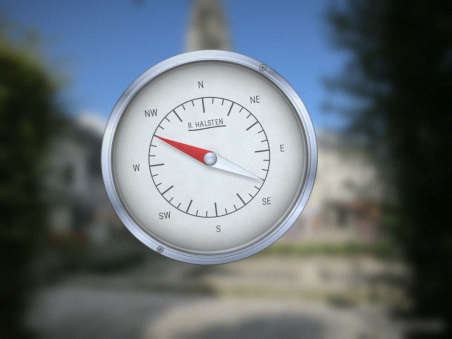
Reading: value=300 unit=°
